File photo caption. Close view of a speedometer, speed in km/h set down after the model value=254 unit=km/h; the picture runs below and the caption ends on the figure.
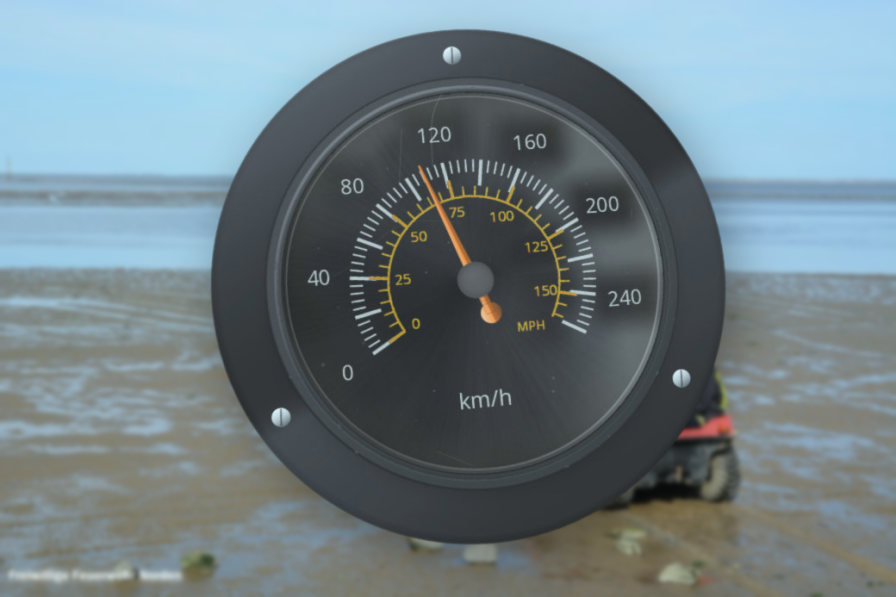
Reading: value=108 unit=km/h
